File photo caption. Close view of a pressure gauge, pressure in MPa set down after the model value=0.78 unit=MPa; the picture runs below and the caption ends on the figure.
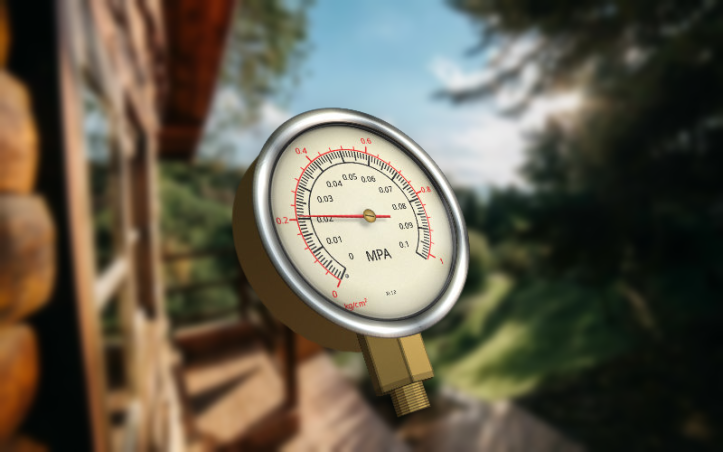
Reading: value=0.02 unit=MPa
